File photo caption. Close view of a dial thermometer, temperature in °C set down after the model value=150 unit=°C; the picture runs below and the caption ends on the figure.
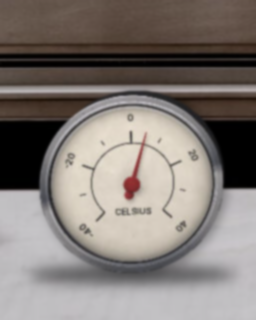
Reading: value=5 unit=°C
